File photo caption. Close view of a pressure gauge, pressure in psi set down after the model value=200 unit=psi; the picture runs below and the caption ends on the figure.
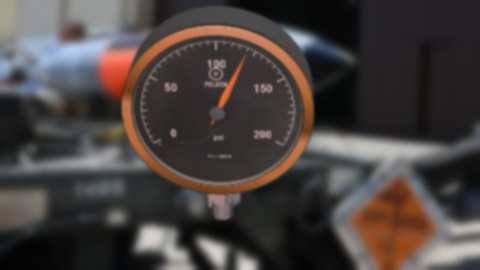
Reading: value=120 unit=psi
